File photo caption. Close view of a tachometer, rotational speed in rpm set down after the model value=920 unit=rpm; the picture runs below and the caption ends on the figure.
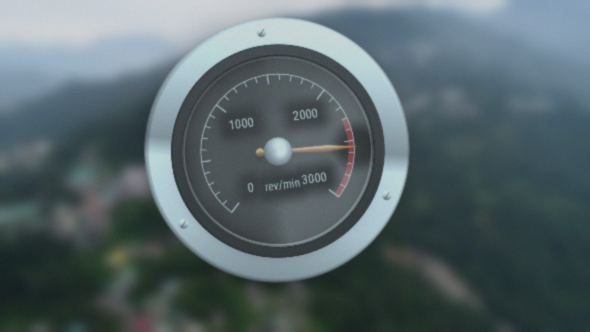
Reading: value=2550 unit=rpm
